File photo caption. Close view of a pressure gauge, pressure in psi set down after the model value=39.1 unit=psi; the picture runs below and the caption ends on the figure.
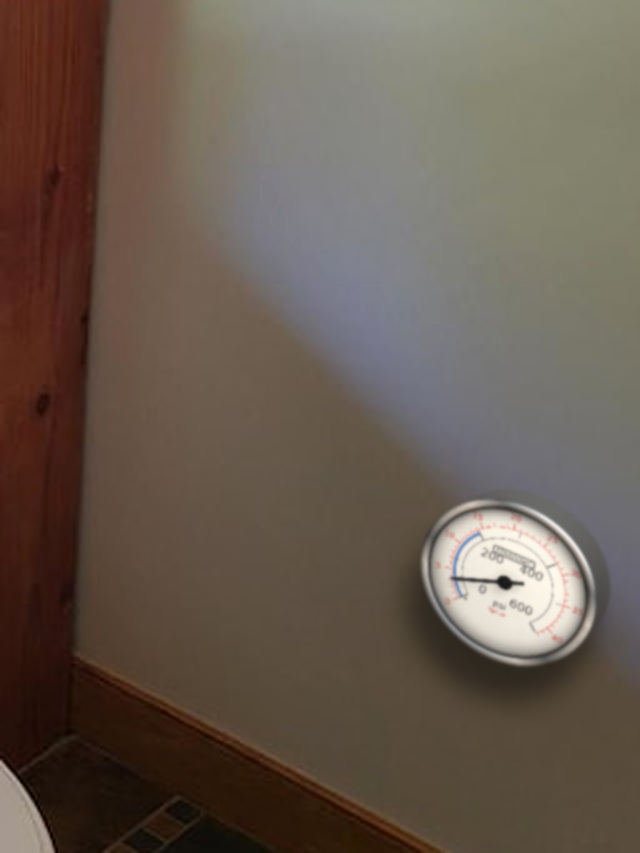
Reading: value=50 unit=psi
